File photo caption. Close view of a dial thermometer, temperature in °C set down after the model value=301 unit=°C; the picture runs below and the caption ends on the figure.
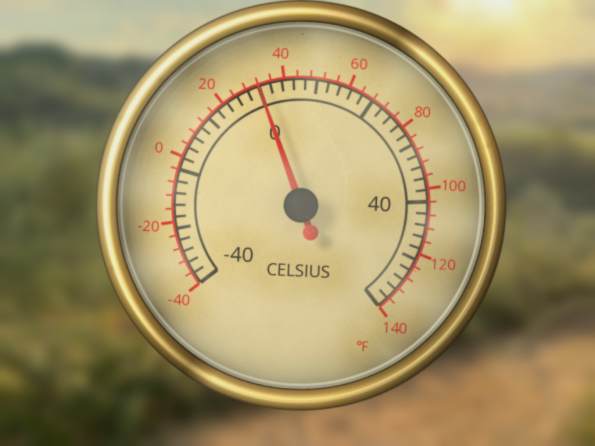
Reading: value=0 unit=°C
